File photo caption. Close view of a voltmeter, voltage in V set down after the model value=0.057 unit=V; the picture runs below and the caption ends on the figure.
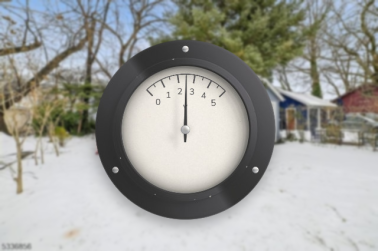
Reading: value=2.5 unit=V
